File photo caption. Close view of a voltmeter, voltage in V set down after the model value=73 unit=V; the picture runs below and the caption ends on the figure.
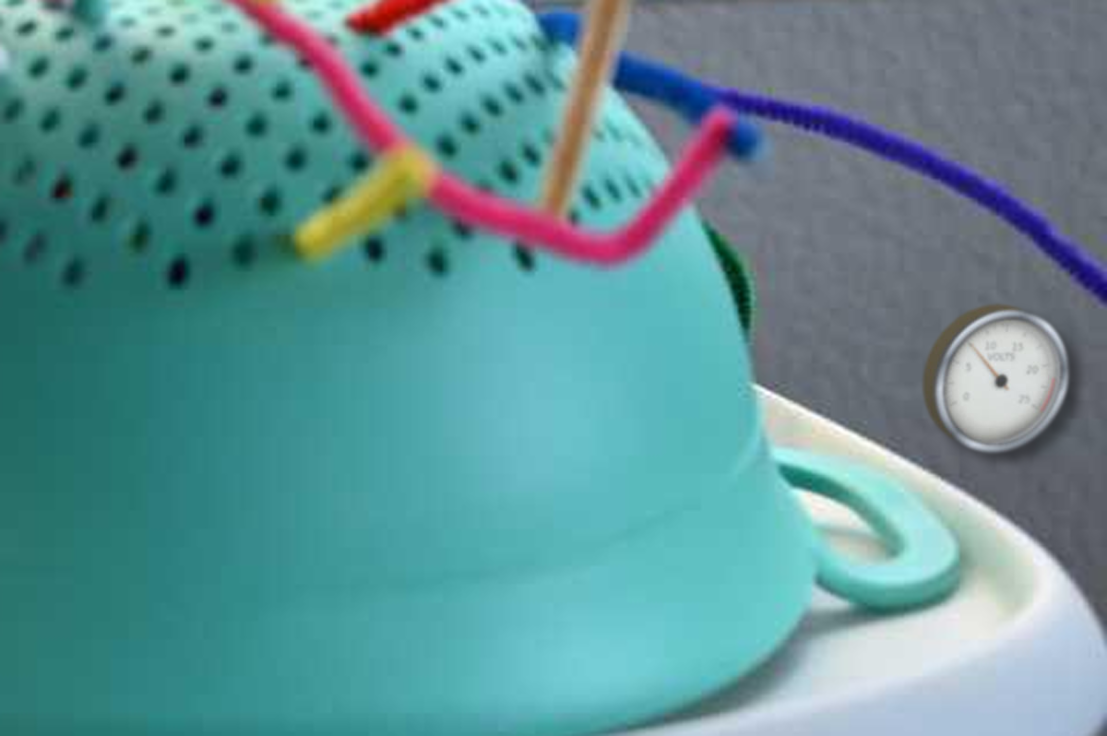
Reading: value=7.5 unit=V
